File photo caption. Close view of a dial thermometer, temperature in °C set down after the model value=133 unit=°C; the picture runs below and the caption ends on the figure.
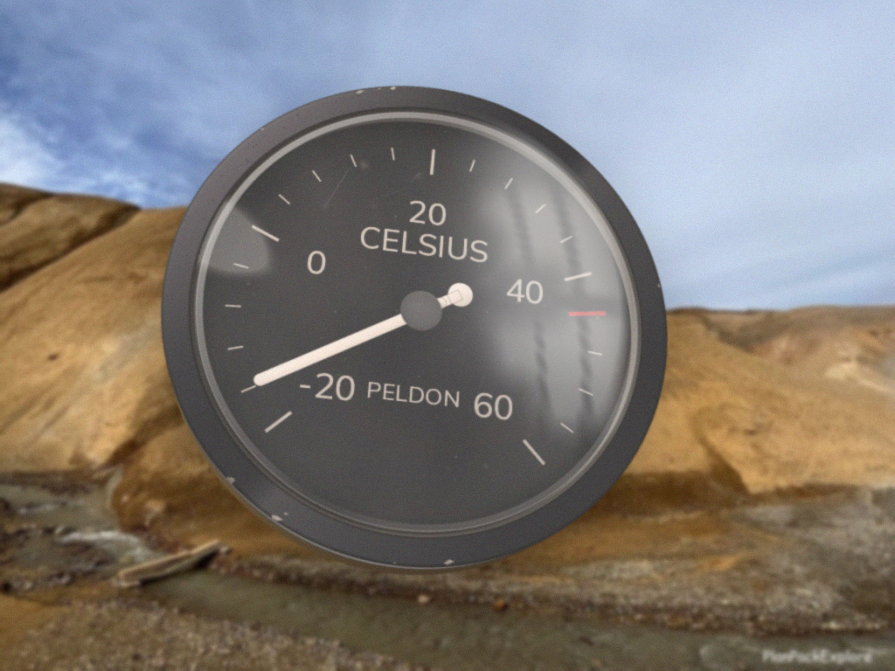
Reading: value=-16 unit=°C
